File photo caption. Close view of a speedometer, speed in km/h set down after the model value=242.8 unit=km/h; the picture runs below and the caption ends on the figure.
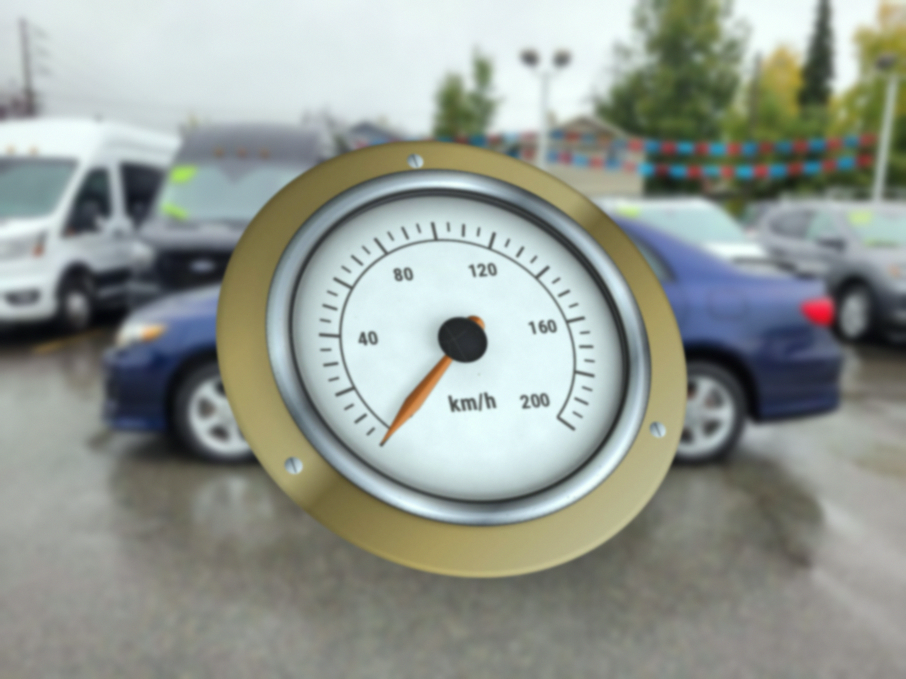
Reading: value=0 unit=km/h
